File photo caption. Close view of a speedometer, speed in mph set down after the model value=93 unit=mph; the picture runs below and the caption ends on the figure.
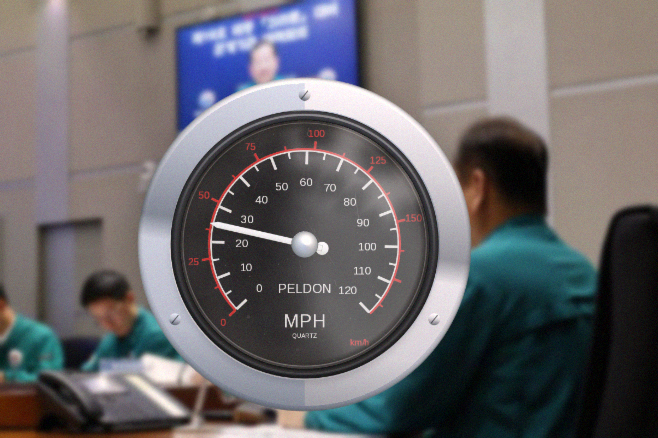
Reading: value=25 unit=mph
